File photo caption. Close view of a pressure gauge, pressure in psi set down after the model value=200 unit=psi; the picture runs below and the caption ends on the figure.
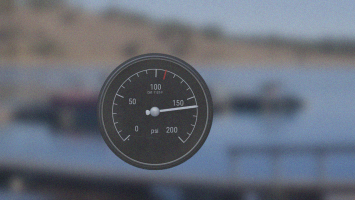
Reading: value=160 unit=psi
